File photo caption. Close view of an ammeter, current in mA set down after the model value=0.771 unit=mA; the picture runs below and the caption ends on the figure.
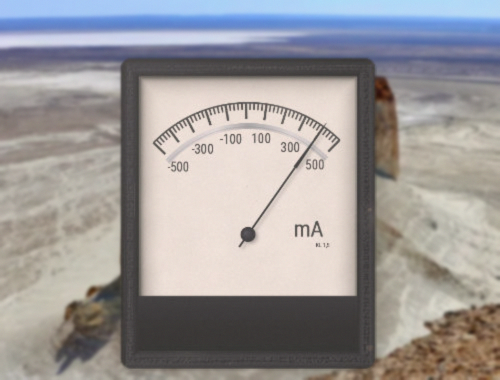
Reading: value=400 unit=mA
